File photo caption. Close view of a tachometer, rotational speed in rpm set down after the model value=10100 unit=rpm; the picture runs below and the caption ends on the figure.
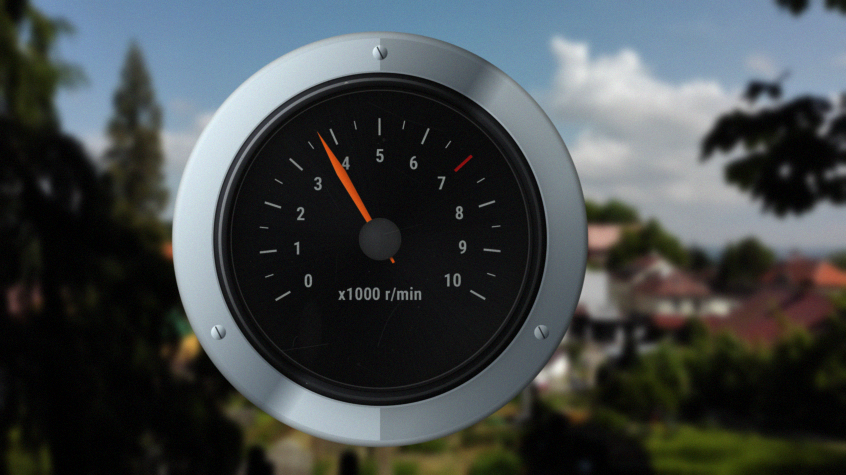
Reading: value=3750 unit=rpm
